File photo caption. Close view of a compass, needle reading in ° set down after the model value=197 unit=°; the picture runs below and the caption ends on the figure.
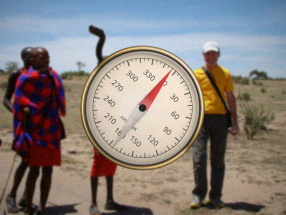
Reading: value=355 unit=°
